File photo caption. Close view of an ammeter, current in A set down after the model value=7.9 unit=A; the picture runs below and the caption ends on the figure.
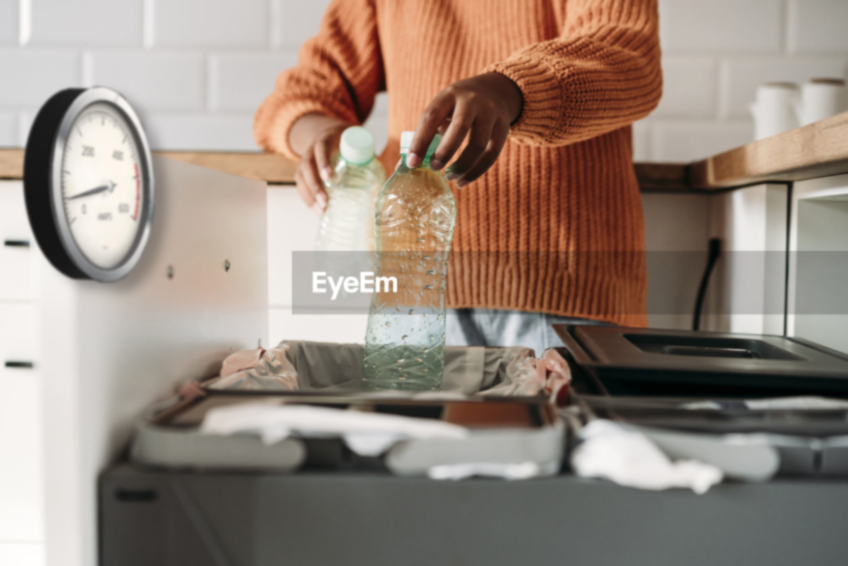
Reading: value=50 unit=A
